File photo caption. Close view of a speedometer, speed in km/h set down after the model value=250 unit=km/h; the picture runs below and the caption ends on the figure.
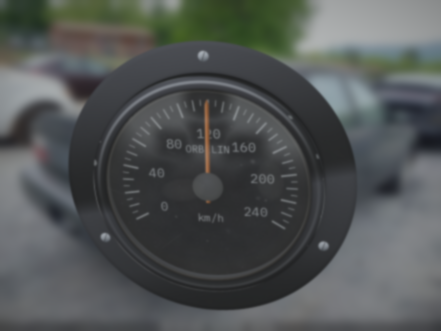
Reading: value=120 unit=km/h
